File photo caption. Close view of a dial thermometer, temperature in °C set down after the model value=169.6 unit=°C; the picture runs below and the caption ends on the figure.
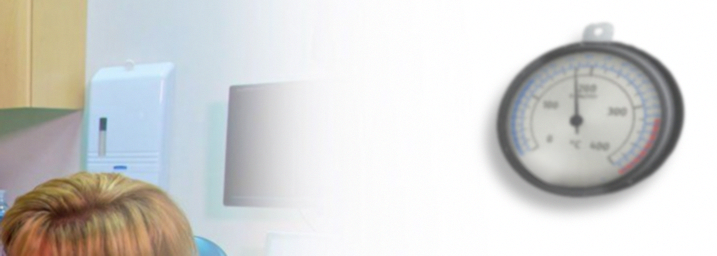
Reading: value=180 unit=°C
